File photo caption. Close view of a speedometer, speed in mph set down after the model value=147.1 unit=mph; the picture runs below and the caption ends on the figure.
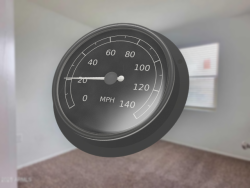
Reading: value=20 unit=mph
